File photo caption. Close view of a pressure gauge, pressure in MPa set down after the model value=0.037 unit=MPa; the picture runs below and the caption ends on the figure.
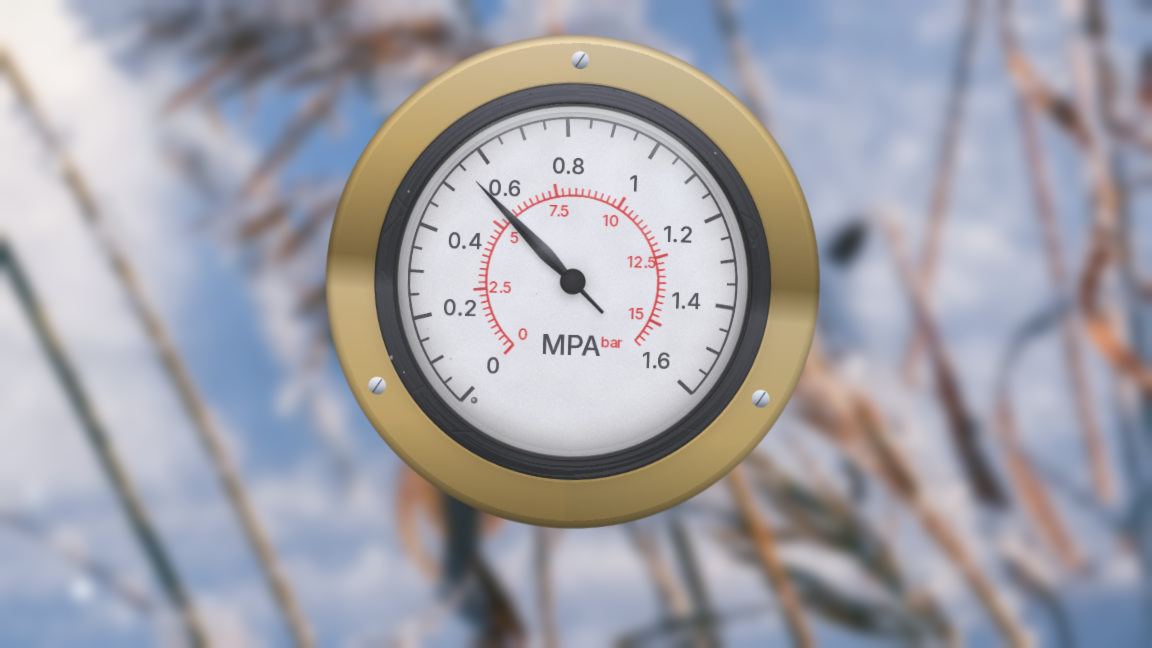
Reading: value=0.55 unit=MPa
